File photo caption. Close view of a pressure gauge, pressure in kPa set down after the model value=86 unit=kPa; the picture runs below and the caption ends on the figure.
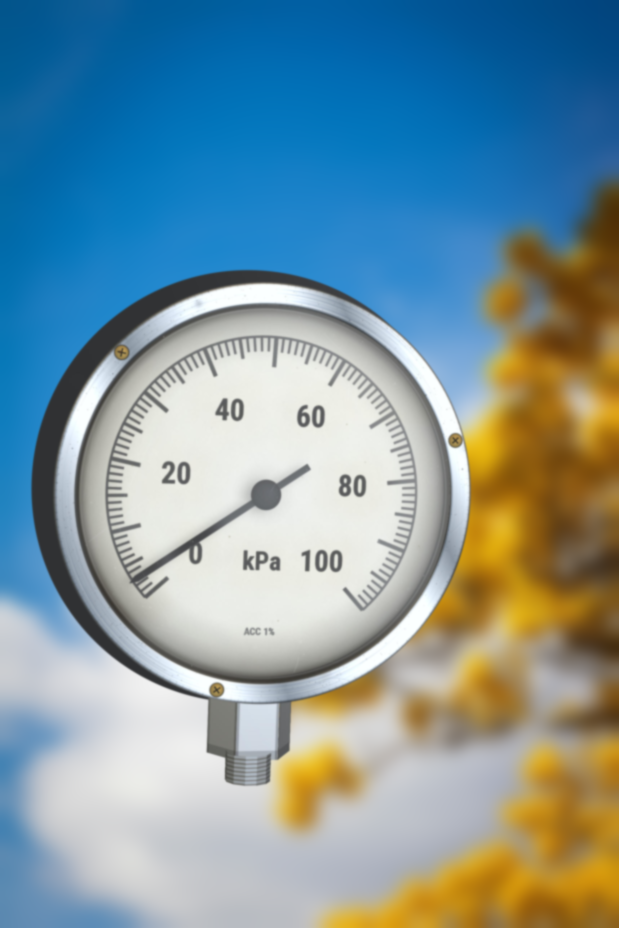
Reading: value=3 unit=kPa
